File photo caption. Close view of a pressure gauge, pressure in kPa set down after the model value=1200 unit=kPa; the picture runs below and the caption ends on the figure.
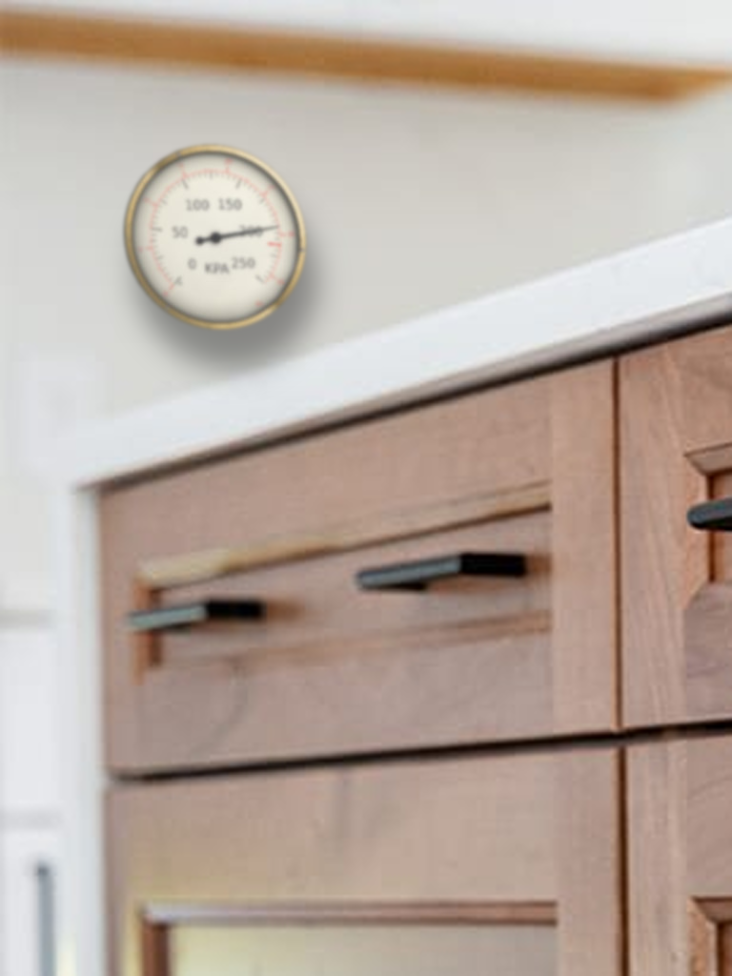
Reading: value=200 unit=kPa
